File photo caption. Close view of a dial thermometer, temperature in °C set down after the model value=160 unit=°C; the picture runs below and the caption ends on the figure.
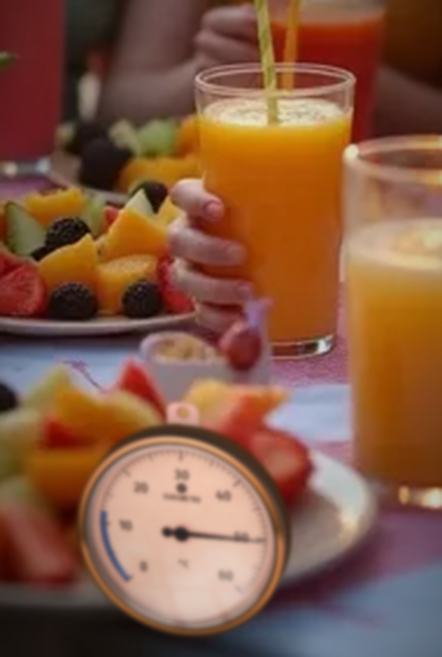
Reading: value=50 unit=°C
